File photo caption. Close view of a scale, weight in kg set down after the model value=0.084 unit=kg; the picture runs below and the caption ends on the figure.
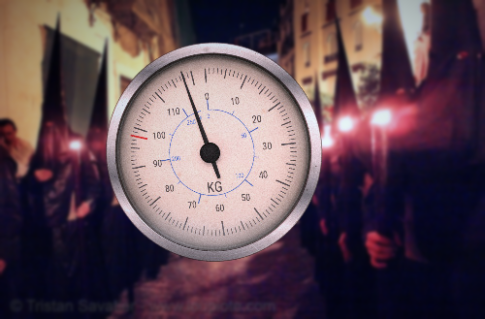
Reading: value=118 unit=kg
